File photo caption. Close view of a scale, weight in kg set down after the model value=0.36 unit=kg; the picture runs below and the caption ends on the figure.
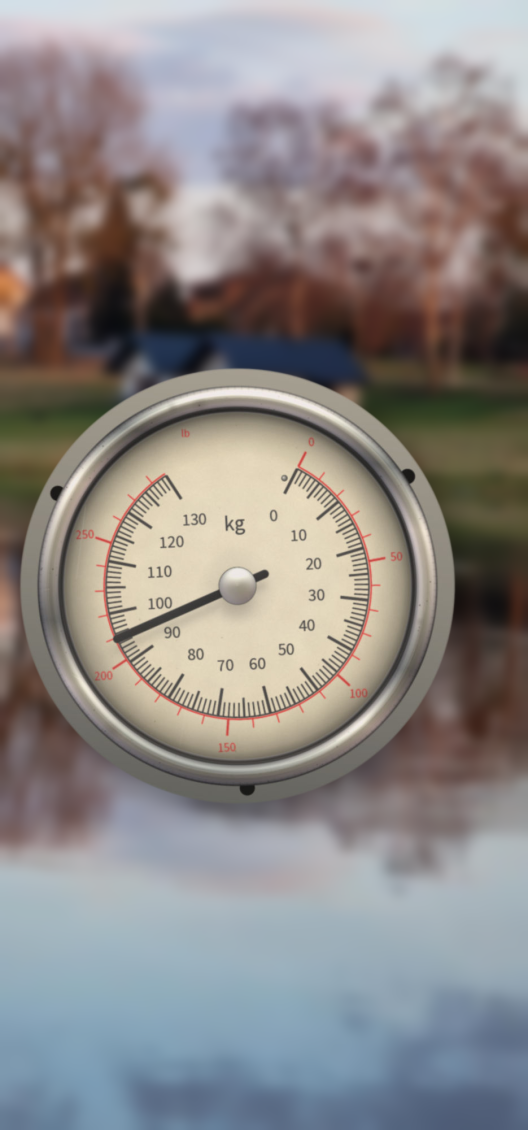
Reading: value=95 unit=kg
